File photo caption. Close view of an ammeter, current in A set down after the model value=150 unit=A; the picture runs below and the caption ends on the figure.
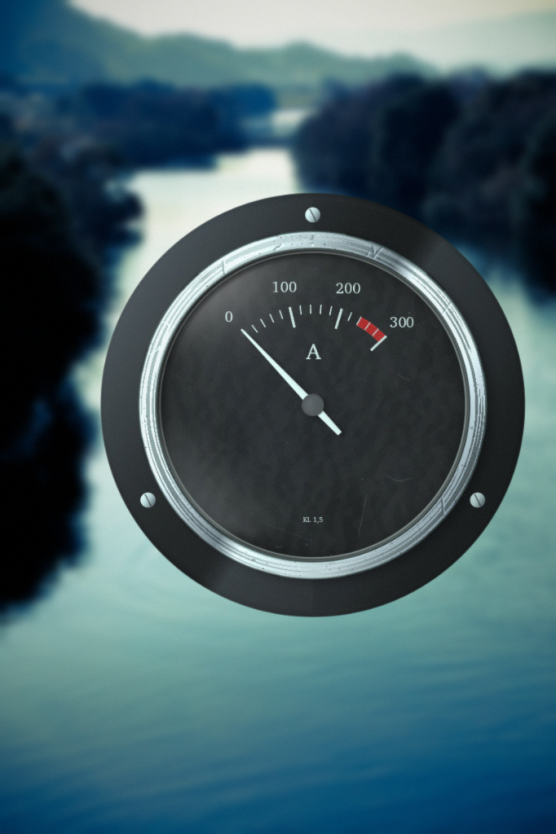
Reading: value=0 unit=A
